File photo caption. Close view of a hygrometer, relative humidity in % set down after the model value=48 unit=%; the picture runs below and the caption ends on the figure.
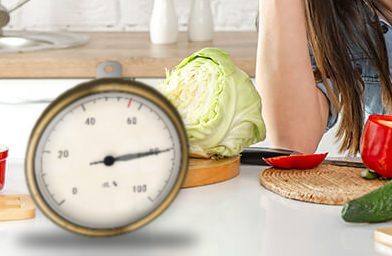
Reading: value=80 unit=%
